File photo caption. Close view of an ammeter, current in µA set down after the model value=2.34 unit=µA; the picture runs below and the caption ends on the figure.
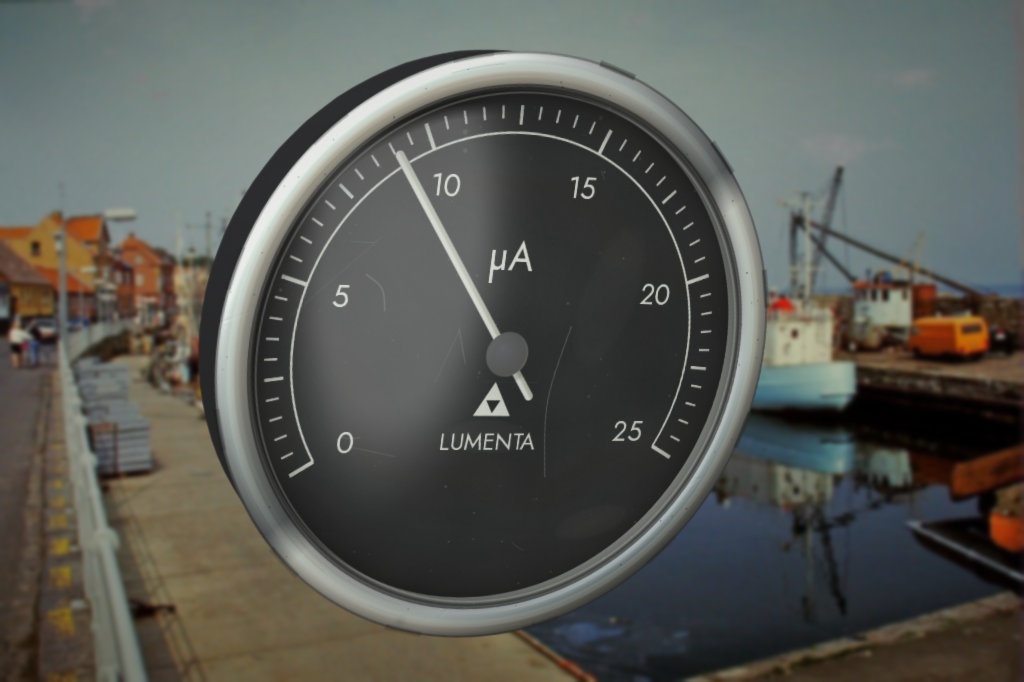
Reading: value=9 unit=µA
